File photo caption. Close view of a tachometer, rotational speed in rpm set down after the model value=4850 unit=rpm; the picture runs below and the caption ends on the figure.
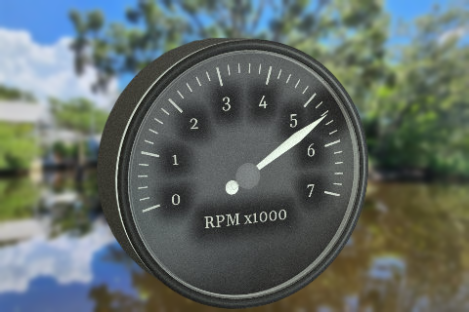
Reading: value=5400 unit=rpm
